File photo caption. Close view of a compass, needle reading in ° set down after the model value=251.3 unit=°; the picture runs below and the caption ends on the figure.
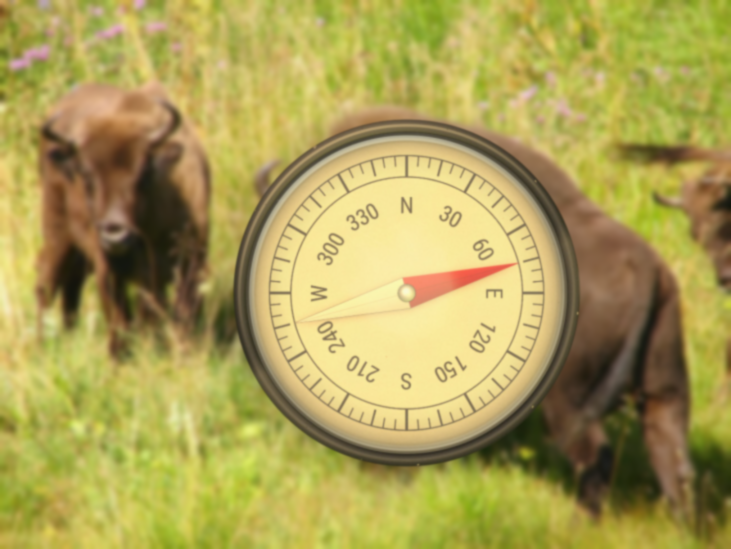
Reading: value=75 unit=°
